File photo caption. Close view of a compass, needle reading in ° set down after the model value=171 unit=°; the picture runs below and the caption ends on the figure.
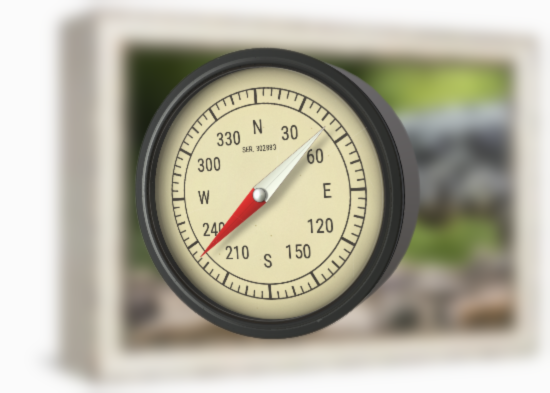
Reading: value=230 unit=°
